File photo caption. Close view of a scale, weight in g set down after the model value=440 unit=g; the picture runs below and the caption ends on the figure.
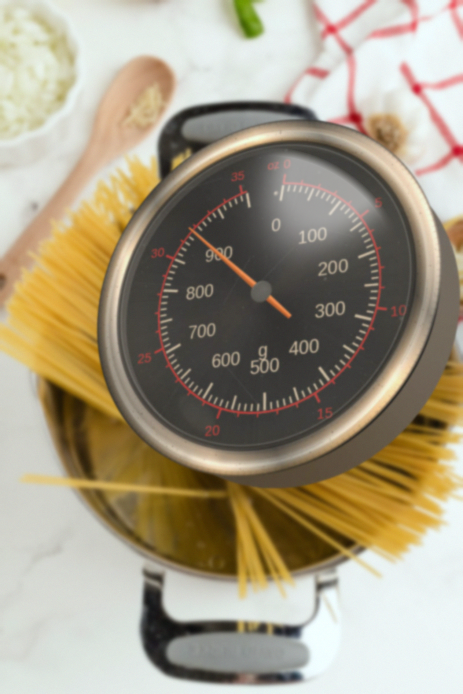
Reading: value=900 unit=g
